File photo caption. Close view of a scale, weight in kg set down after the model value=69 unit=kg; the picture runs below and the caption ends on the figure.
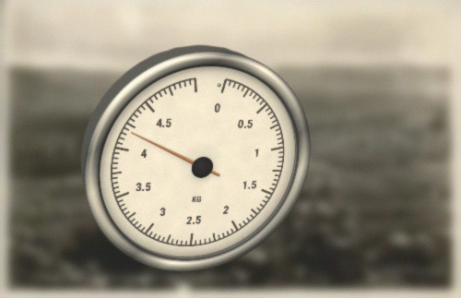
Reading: value=4.2 unit=kg
